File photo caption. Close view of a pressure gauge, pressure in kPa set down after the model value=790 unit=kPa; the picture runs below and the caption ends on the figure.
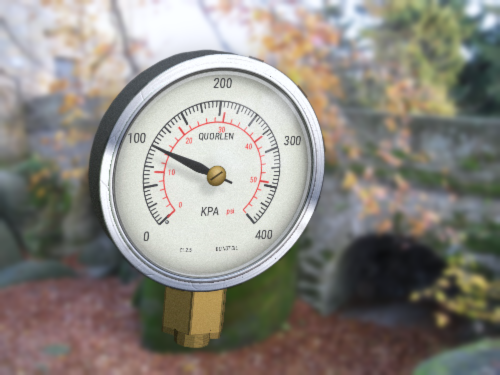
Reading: value=100 unit=kPa
